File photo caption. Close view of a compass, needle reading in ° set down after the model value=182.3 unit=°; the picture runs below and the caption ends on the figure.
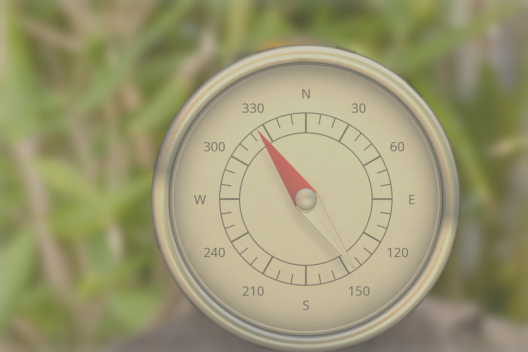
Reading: value=325 unit=°
